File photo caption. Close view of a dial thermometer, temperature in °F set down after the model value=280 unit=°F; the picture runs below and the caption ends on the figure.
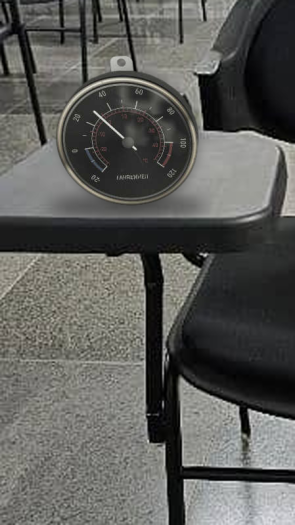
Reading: value=30 unit=°F
